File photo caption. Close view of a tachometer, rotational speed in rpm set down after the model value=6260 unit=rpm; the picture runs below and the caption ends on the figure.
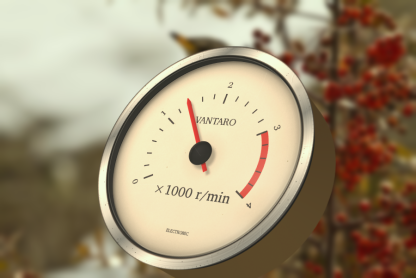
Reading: value=1400 unit=rpm
